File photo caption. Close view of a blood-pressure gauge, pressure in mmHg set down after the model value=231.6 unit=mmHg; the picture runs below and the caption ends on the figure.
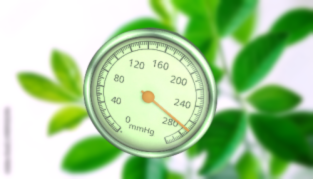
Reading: value=270 unit=mmHg
